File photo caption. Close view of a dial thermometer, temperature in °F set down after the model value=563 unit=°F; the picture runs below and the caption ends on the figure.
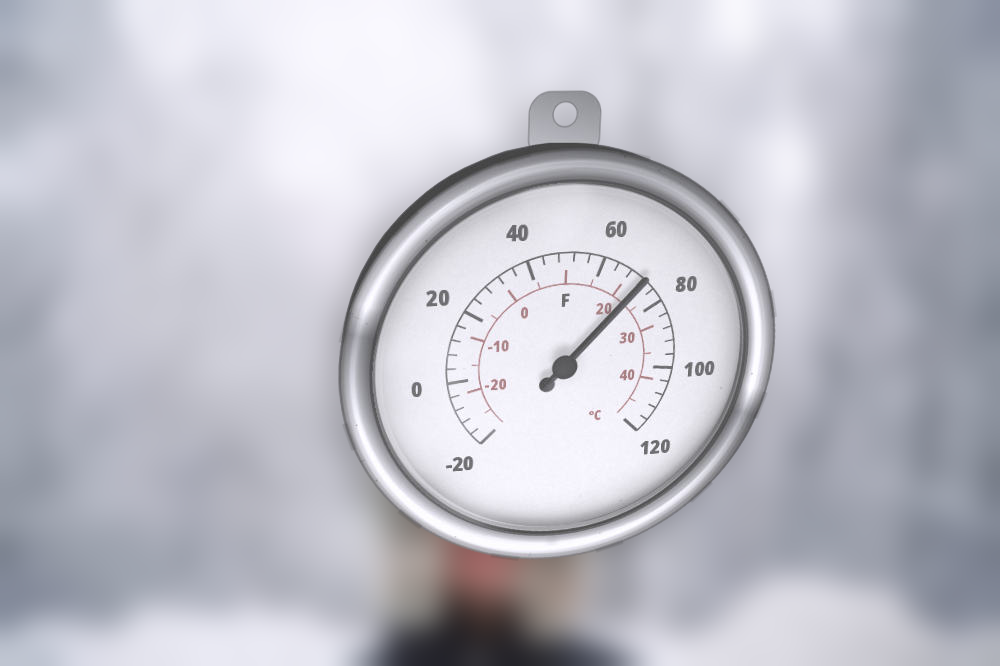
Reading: value=72 unit=°F
